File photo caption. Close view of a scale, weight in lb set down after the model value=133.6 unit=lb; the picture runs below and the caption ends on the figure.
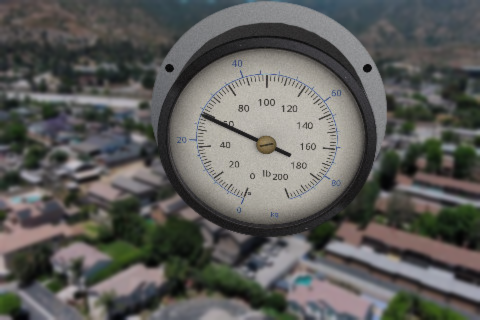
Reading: value=60 unit=lb
